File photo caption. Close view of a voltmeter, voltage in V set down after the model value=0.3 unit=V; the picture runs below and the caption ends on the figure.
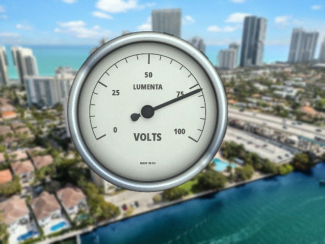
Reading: value=77.5 unit=V
